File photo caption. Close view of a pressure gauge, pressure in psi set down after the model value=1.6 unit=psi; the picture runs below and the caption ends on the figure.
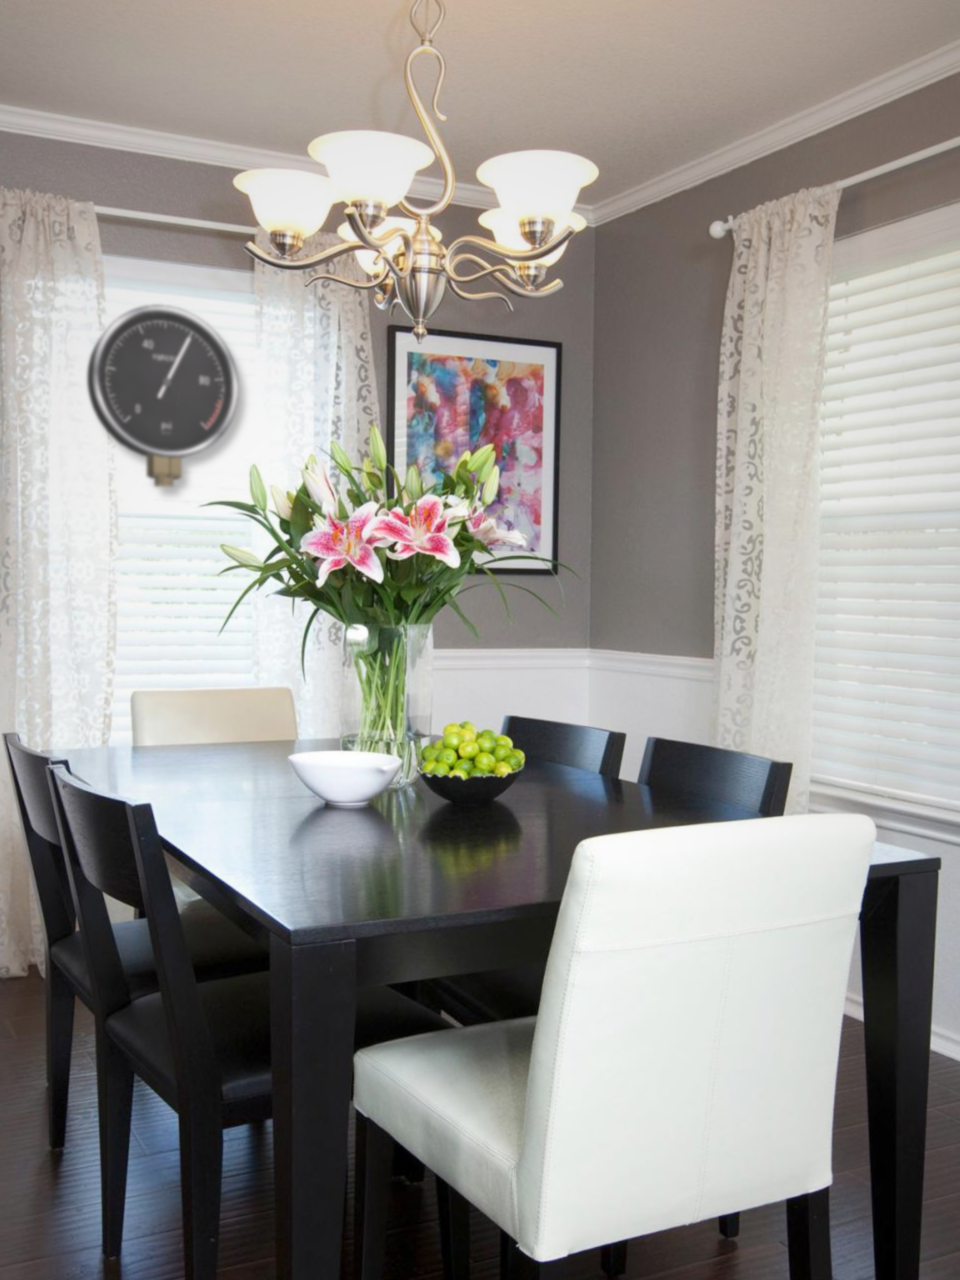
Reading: value=60 unit=psi
